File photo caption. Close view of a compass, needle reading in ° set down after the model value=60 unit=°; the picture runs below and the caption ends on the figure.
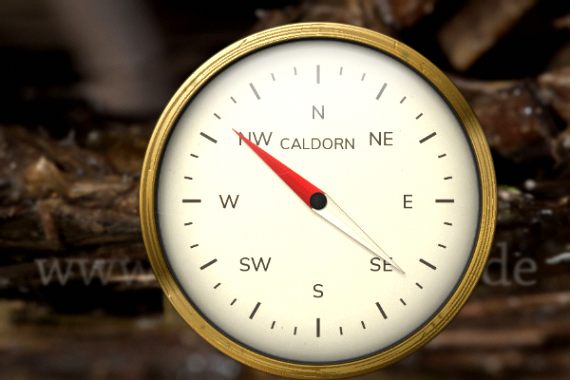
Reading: value=310 unit=°
